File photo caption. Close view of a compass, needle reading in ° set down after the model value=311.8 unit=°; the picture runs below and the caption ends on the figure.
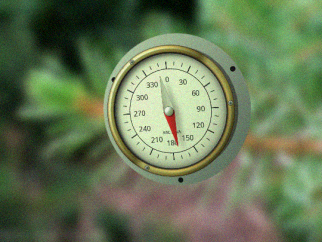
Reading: value=170 unit=°
